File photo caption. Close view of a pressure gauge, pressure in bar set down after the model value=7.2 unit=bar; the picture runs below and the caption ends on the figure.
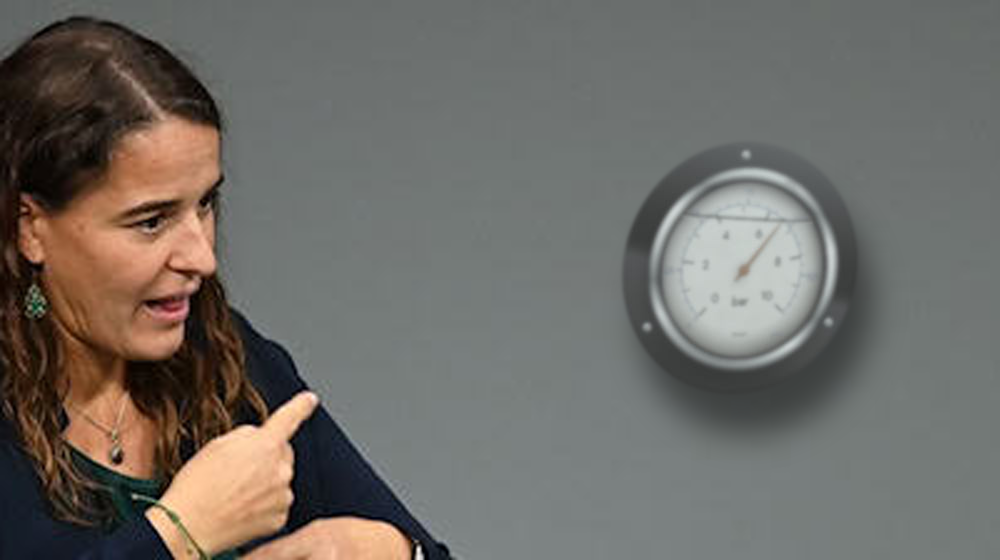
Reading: value=6.5 unit=bar
